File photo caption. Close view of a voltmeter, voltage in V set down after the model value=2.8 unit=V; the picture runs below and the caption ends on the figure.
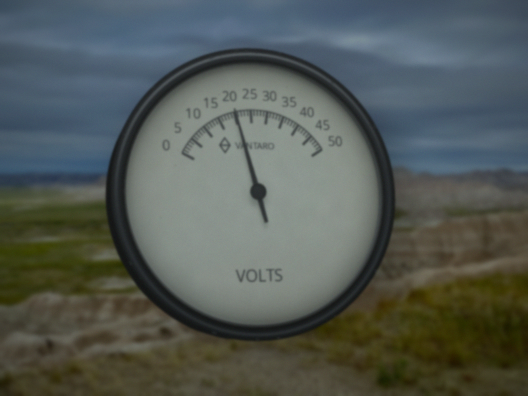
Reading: value=20 unit=V
